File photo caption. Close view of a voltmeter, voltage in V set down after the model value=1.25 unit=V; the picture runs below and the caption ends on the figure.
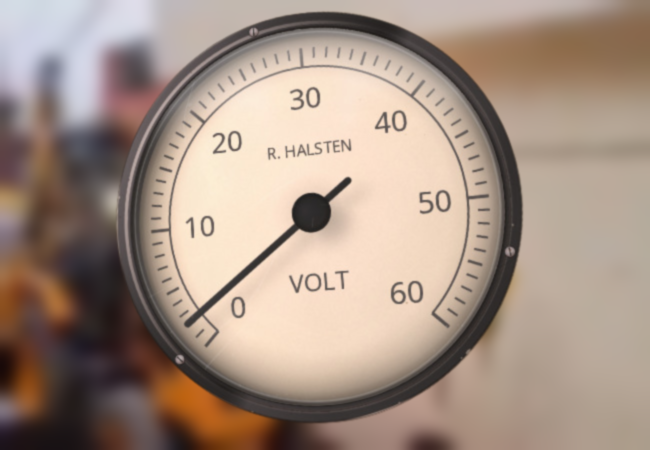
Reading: value=2 unit=V
